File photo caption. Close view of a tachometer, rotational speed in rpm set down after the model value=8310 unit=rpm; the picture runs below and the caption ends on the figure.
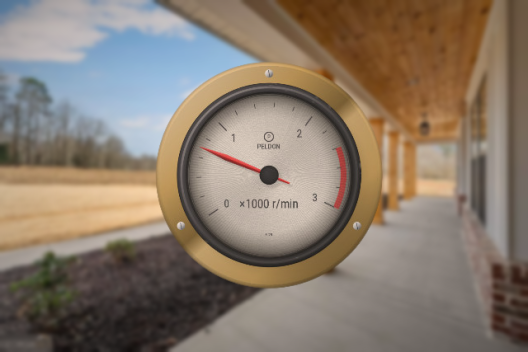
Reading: value=700 unit=rpm
